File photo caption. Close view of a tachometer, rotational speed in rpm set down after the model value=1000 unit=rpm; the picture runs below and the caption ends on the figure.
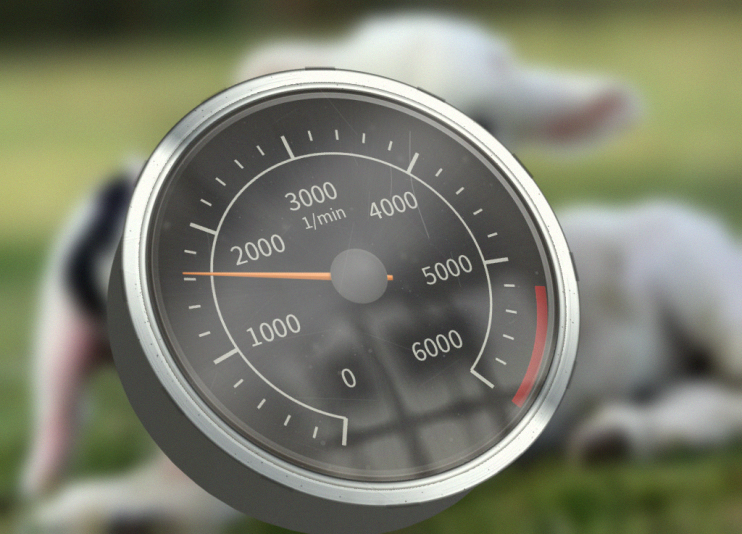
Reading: value=1600 unit=rpm
